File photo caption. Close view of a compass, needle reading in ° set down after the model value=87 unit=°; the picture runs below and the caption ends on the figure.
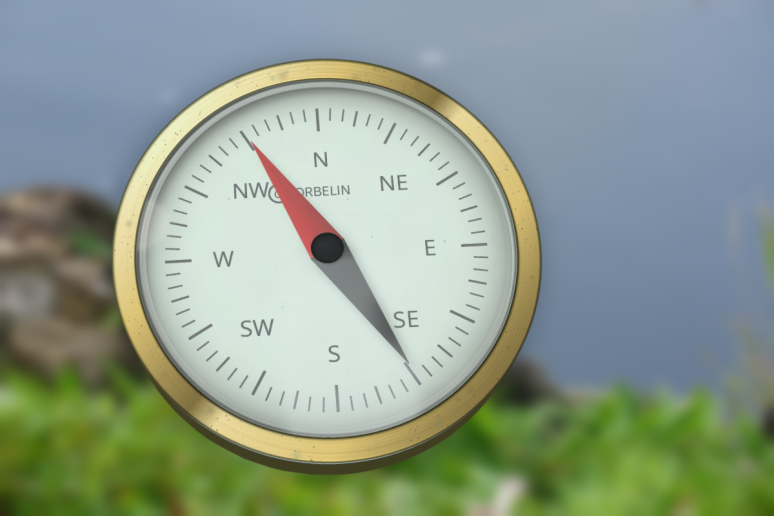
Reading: value=330 unit=°
